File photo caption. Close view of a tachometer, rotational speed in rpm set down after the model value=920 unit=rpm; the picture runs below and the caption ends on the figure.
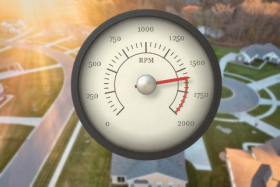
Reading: value=1600 unit=rpm
